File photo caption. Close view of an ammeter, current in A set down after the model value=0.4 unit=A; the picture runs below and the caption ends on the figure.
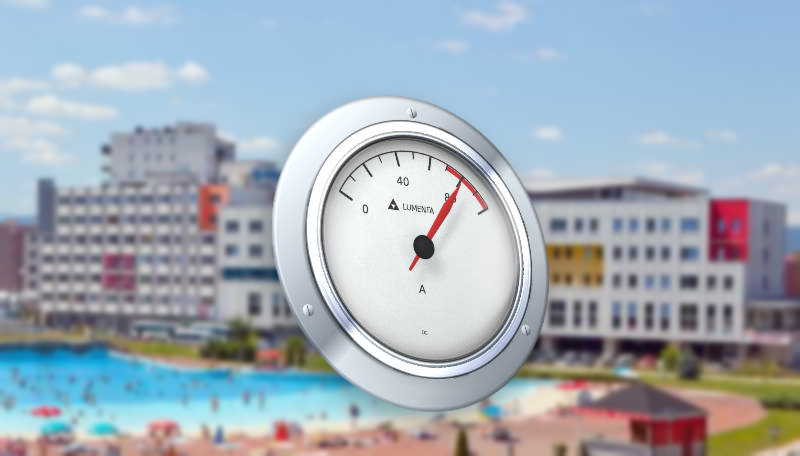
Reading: value=80 unit=A
